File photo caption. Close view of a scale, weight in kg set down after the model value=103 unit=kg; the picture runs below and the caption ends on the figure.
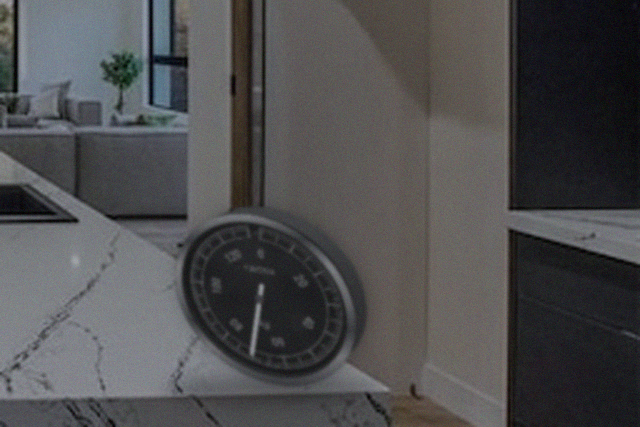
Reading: value=70 unit=kg
